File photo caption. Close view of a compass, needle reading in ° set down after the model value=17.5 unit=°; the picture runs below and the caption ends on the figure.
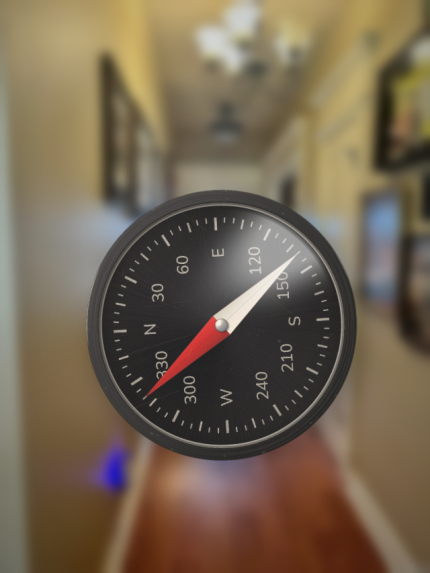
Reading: value=320 unit=°
